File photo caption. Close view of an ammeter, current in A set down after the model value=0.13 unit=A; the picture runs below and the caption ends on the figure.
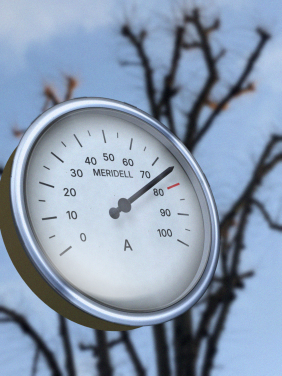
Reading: value=75 unit=A
